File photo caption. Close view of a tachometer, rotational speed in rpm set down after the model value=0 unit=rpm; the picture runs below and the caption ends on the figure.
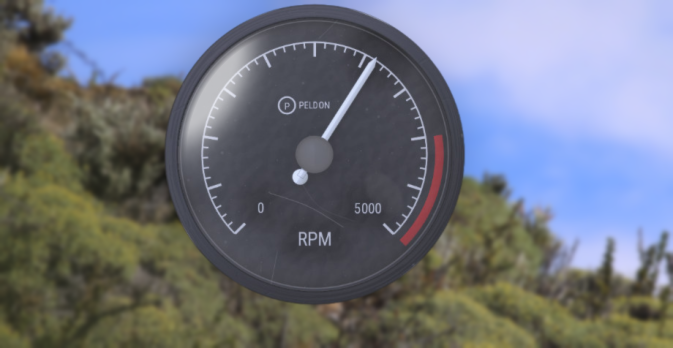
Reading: value=3100 unit=rpm
